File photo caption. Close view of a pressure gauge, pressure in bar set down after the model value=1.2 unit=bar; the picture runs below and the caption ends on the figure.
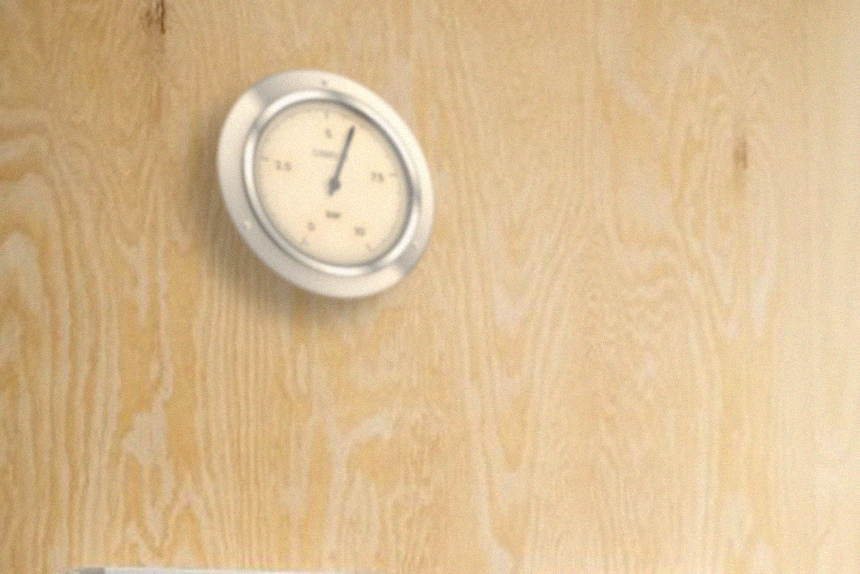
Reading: value=5.75 unit=bar
